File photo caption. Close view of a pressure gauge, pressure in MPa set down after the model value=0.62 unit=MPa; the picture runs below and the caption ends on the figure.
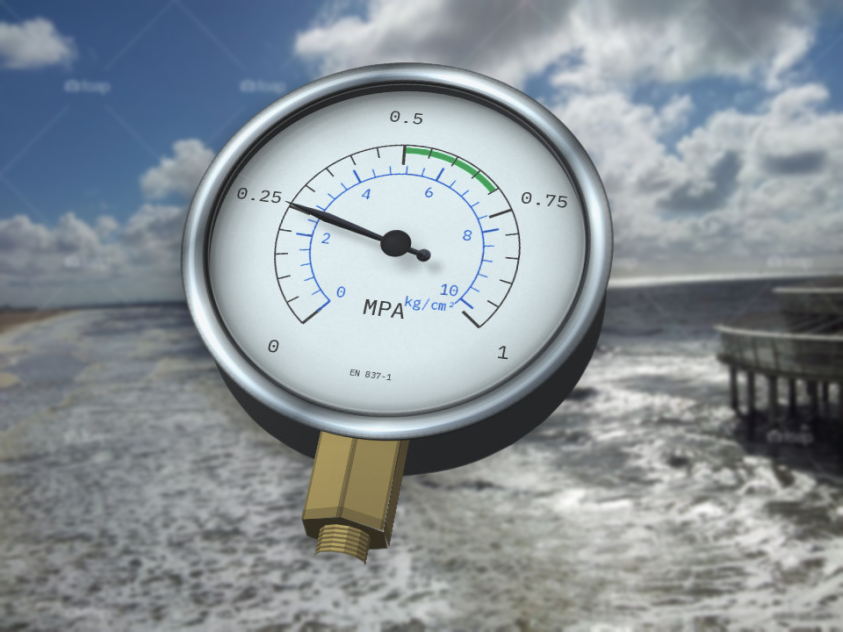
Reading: value=0.25 unit=MPa
